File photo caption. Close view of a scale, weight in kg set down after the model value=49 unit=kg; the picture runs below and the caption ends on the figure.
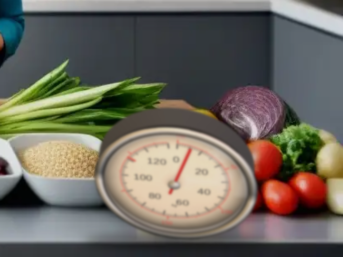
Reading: value=5 unit=kg
